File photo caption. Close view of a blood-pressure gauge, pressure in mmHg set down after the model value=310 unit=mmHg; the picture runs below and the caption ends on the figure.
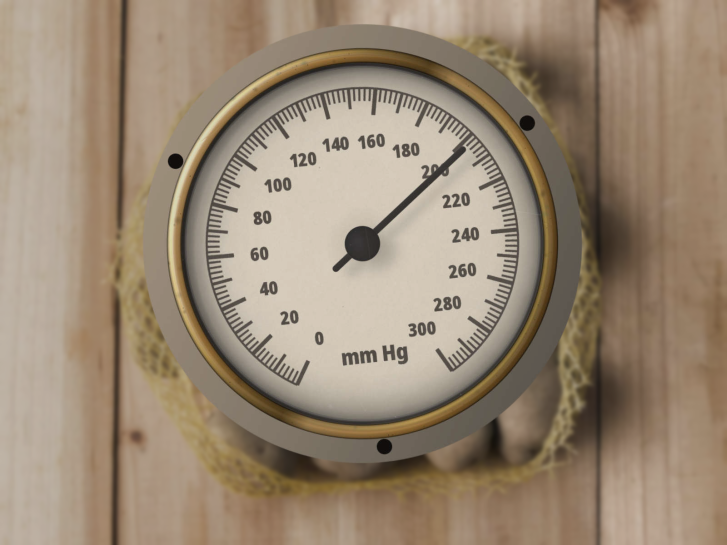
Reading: value=202 unit=mmHg
